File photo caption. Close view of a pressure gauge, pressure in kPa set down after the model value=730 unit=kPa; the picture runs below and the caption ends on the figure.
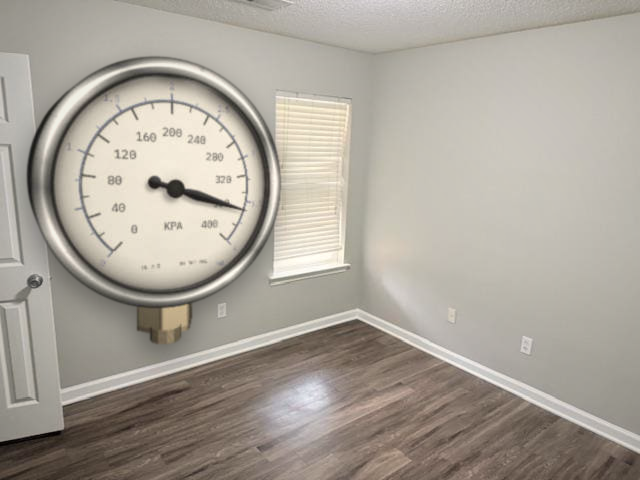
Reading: value=360 unit=kPa
